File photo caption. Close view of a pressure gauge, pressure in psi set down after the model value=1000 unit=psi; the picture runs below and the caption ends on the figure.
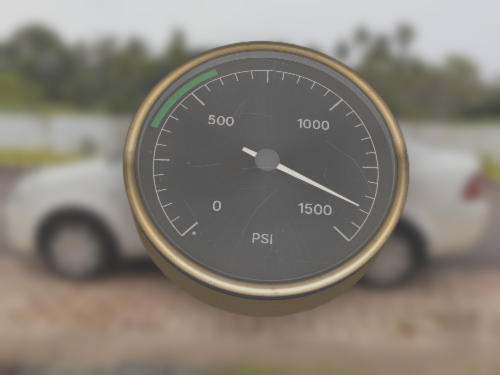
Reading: value=1400 unit=psi
